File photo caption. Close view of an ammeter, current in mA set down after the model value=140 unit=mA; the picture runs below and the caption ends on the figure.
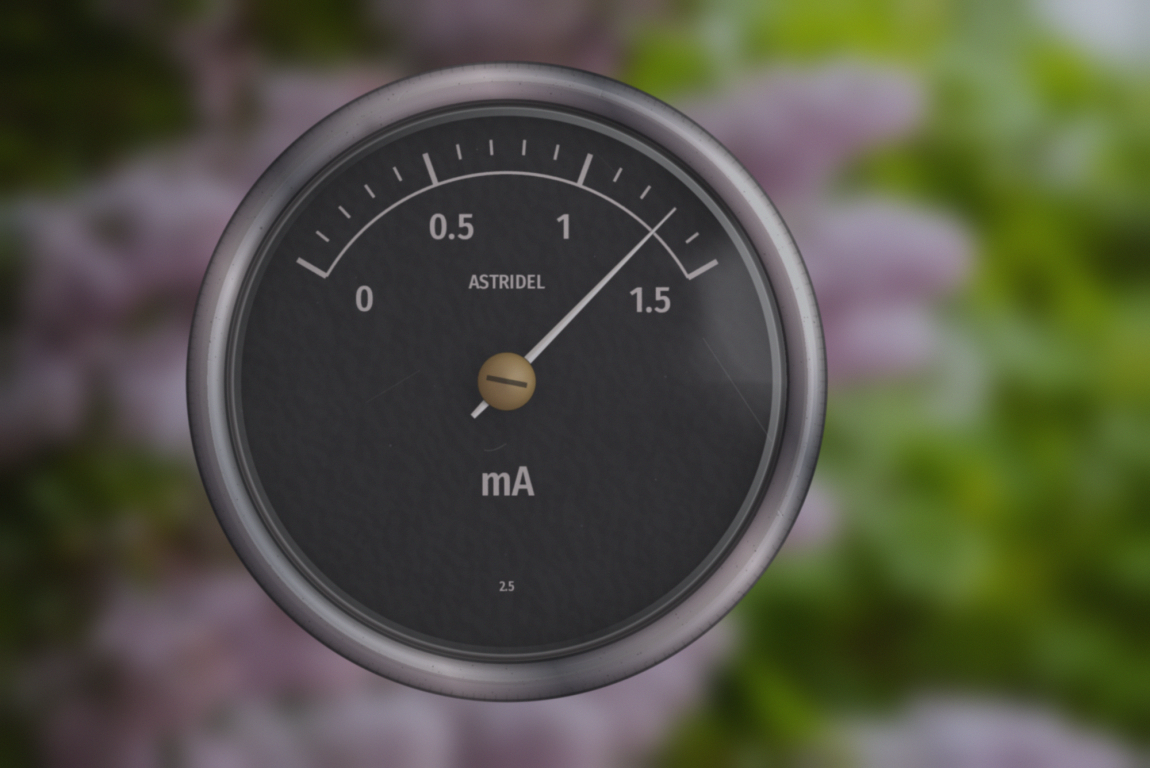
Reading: value=1.3 unit=mA
